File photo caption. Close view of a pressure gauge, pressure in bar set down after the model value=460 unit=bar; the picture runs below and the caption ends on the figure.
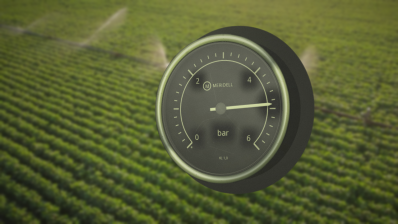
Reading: value=4.9 unit=bar
